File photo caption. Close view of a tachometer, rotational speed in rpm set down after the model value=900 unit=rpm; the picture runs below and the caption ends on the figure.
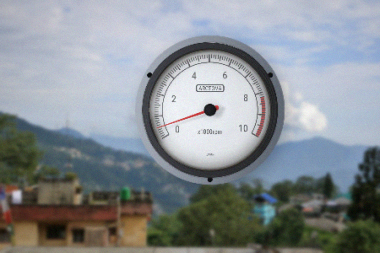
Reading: value=500 unit=rpm
